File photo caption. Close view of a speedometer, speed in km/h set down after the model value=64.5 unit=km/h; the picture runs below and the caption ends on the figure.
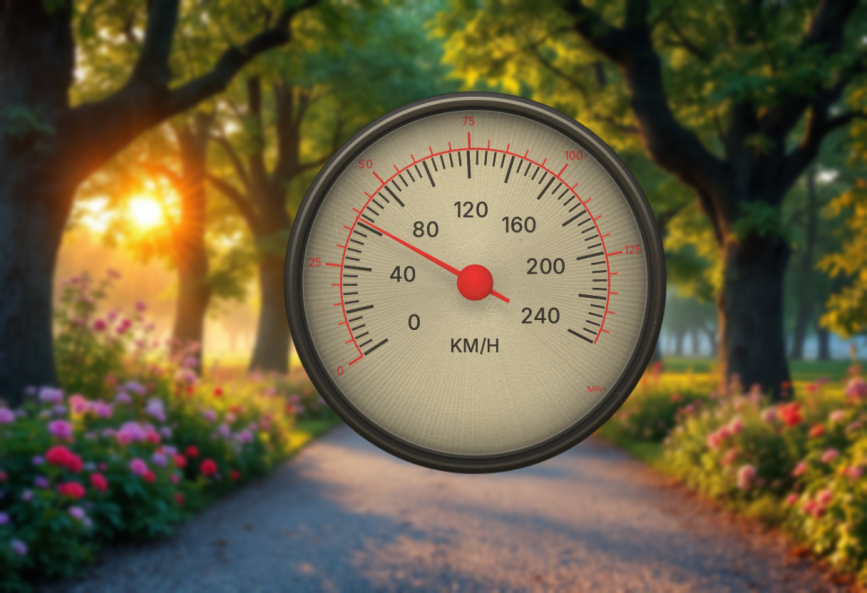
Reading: value=62 unit=km/h
